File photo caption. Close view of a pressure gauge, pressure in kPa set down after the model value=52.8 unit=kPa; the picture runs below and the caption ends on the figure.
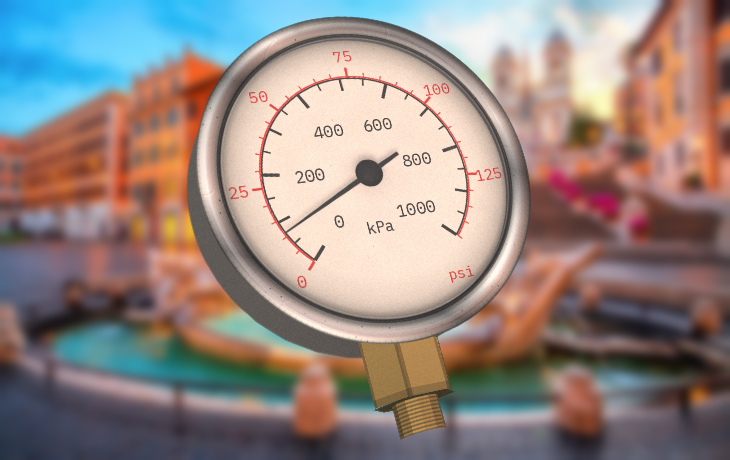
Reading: value=75 unit=kPa
